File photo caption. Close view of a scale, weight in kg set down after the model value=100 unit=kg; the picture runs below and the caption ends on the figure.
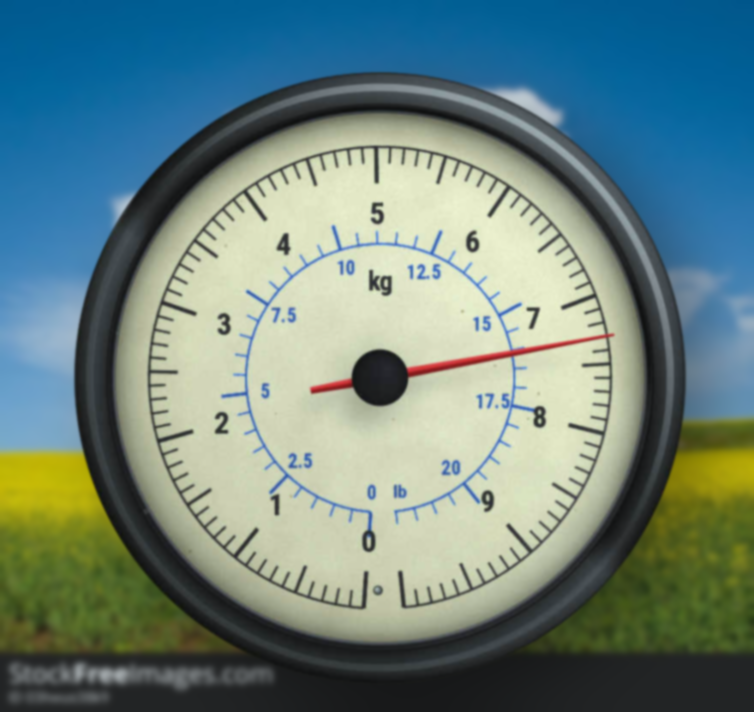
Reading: value=7.3 unit=kg
